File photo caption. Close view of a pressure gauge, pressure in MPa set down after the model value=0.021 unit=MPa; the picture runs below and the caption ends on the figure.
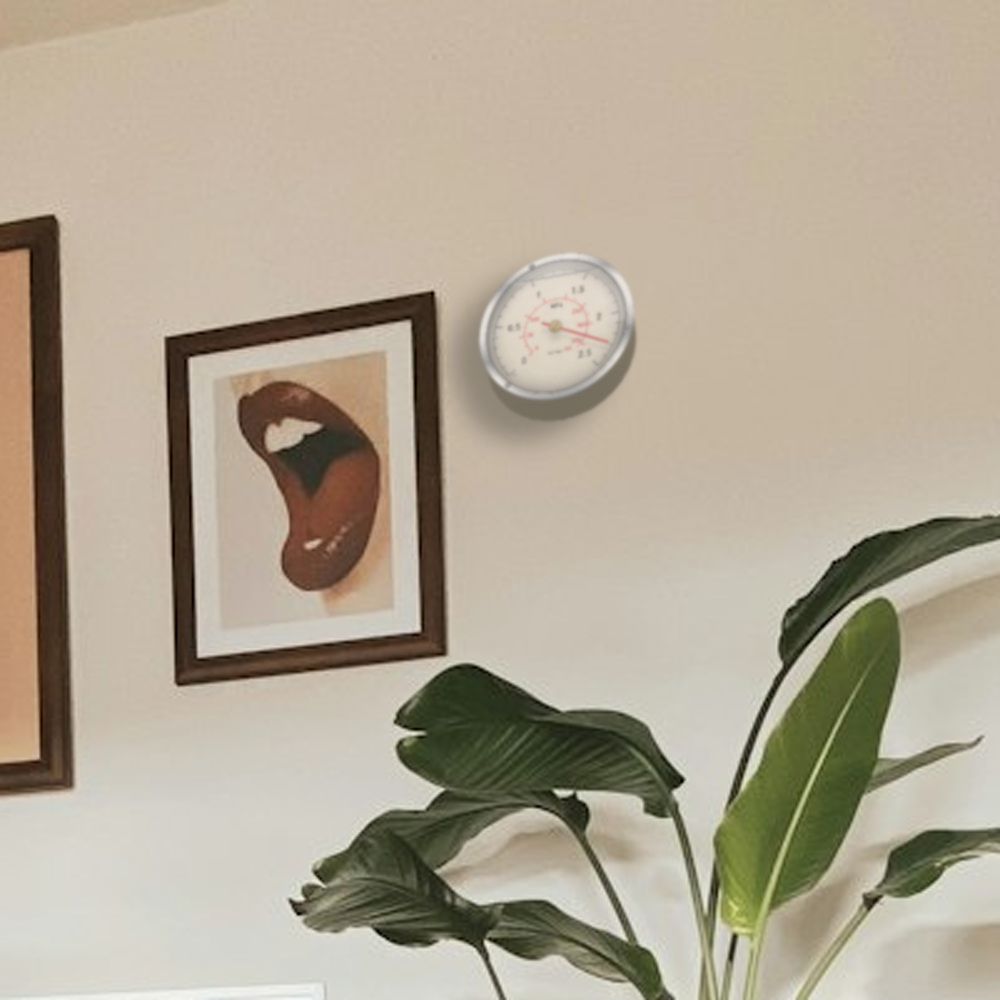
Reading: value=2.3 unit=MPa
